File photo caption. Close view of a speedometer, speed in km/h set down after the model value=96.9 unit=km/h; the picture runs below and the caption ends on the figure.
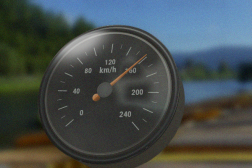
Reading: value=160 unit=km/h
